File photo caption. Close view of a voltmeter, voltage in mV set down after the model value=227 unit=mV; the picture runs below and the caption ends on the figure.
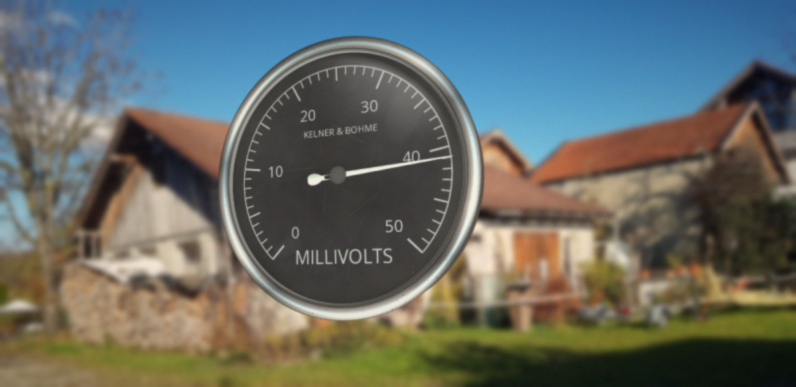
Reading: value=41 unit=mV
